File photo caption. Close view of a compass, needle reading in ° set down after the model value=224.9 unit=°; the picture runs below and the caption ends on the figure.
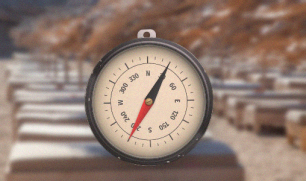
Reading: value=210 unit=°
